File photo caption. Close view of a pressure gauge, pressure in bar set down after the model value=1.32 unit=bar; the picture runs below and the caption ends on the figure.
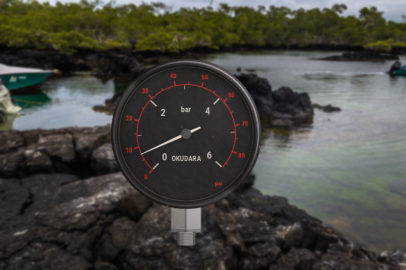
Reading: value=0.5 unit=bar
